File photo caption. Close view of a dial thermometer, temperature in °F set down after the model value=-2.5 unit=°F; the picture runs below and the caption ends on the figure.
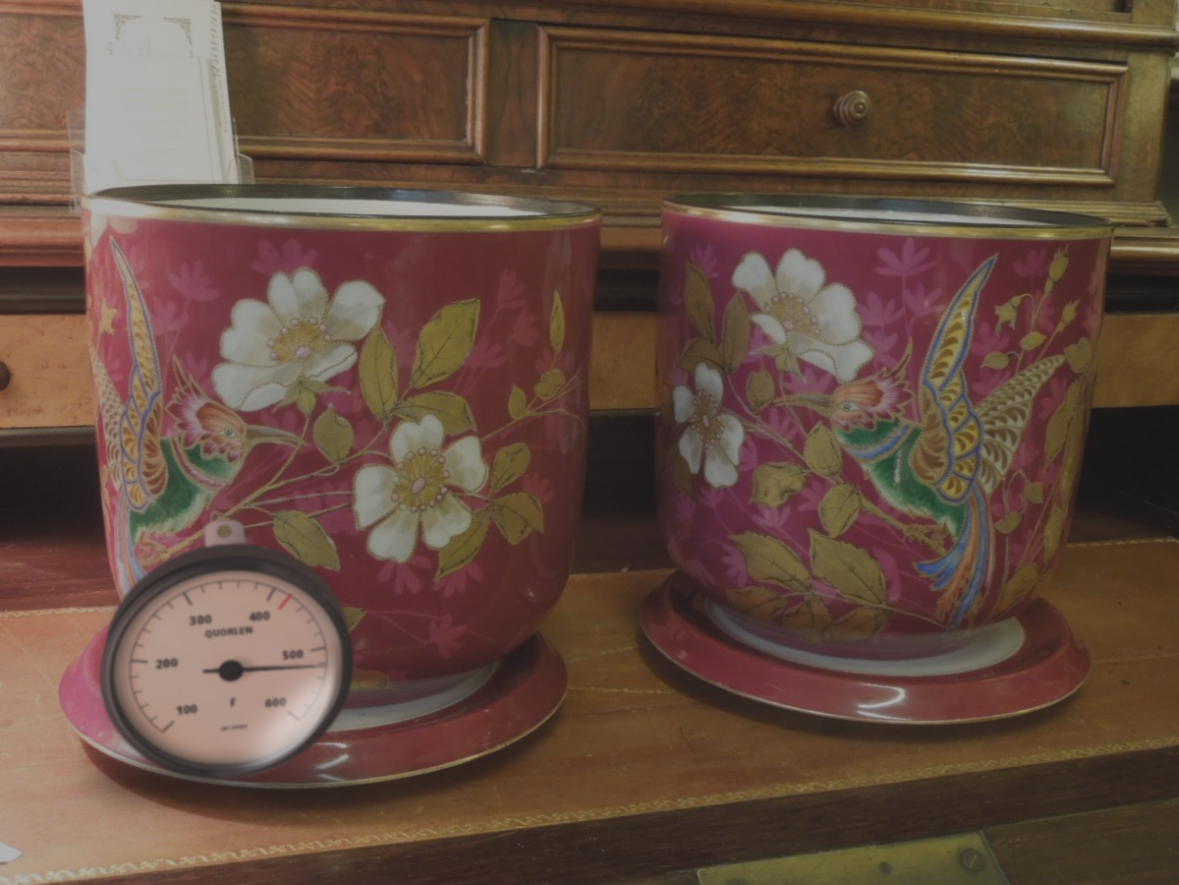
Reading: value=520 unit=°F
